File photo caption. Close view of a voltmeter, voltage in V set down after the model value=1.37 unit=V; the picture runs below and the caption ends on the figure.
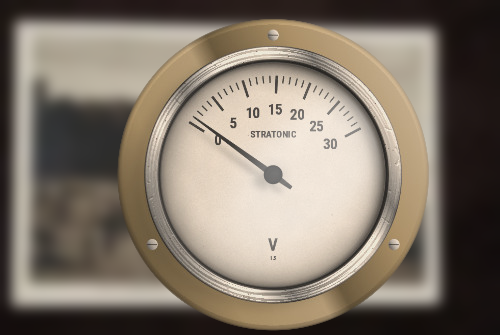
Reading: value=1 unit=V
